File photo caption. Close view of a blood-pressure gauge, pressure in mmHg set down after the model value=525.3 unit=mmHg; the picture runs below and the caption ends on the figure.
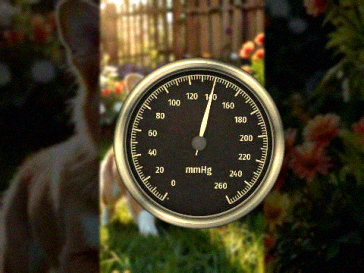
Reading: value=140 unit=mmHg
